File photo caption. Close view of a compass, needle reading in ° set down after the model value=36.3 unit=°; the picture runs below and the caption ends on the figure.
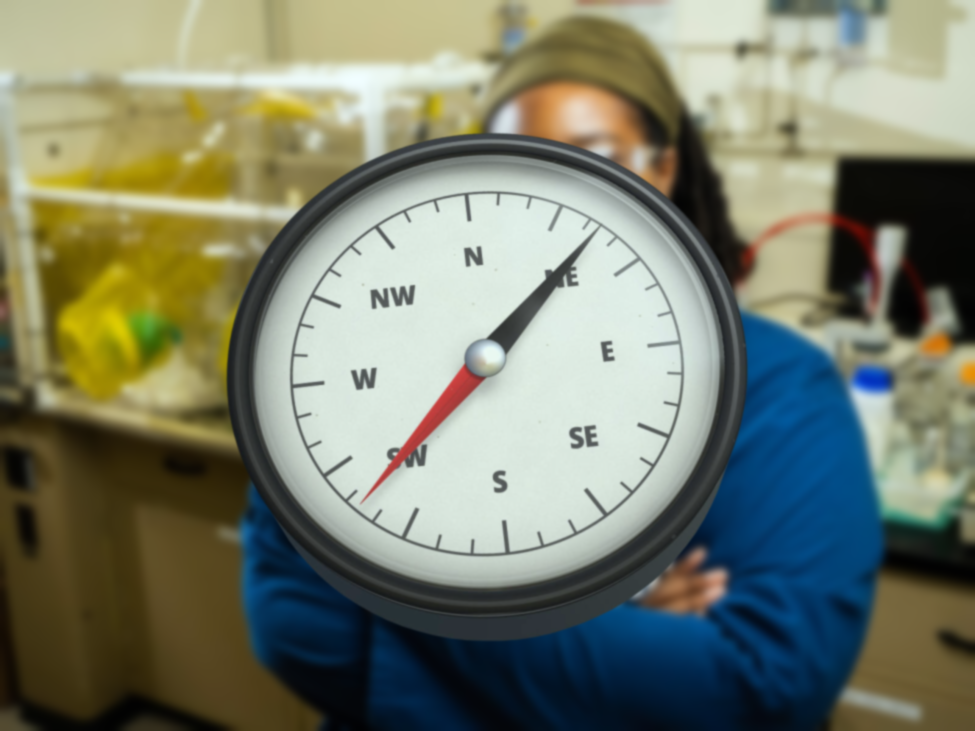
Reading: value=225 unit=°
